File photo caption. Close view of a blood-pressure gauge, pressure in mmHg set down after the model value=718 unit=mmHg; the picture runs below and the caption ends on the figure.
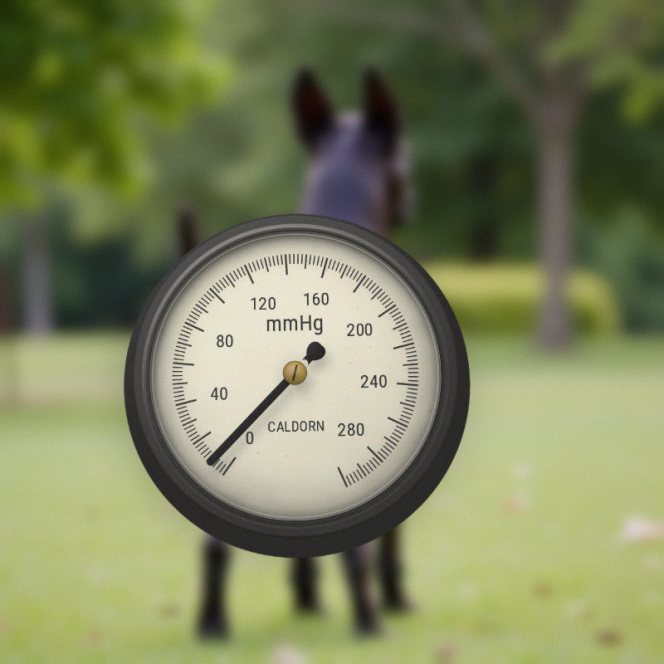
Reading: value=8 unit=mmHg
